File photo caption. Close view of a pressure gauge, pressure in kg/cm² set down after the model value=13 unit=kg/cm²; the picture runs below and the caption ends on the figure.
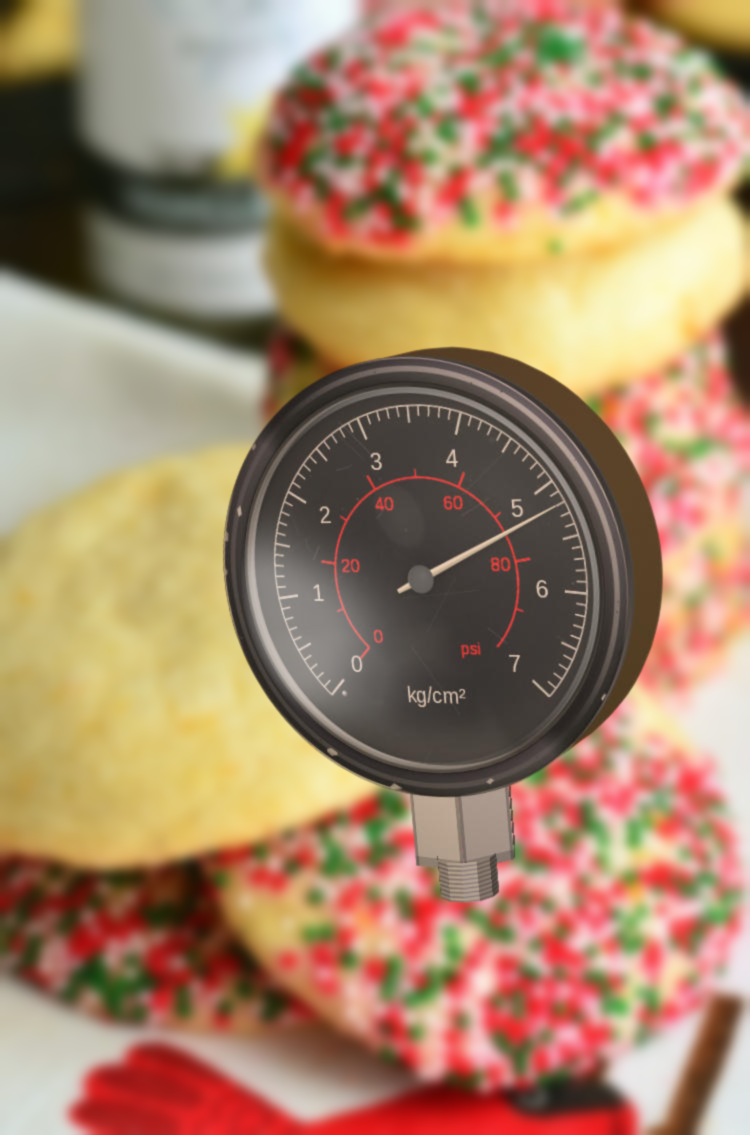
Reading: value=5.2 unit=kg/cm²
